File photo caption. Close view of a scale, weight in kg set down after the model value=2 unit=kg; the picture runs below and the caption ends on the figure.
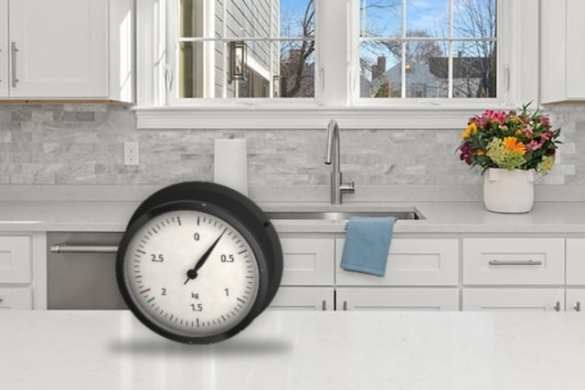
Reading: value=0.25 unit=kg
